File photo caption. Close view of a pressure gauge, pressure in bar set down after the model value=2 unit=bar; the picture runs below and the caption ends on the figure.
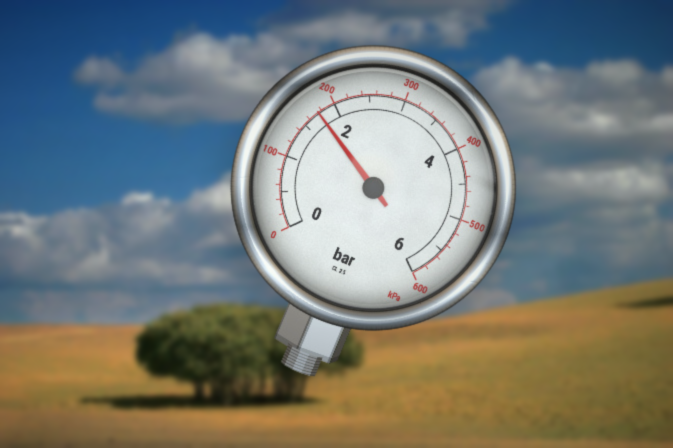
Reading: value=1.75 unit=bar
